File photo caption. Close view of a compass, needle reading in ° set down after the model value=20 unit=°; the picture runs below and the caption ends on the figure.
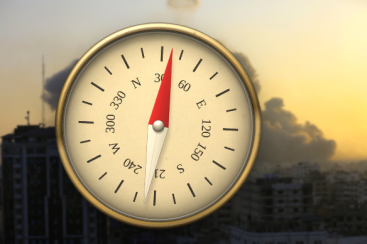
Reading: value=37.5 unit=°
